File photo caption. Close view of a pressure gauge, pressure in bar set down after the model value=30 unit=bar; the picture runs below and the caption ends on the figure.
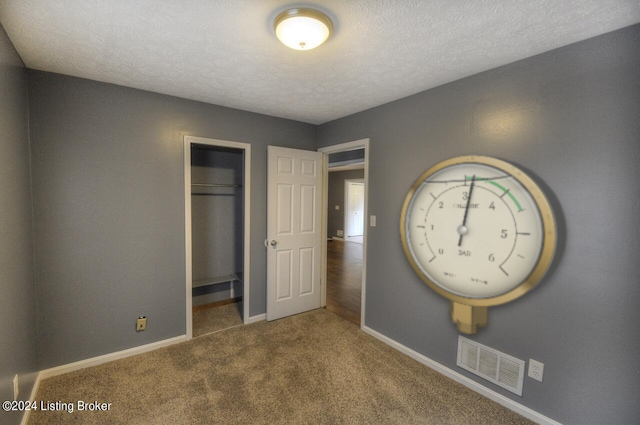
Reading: value=3.25 unit=bar
